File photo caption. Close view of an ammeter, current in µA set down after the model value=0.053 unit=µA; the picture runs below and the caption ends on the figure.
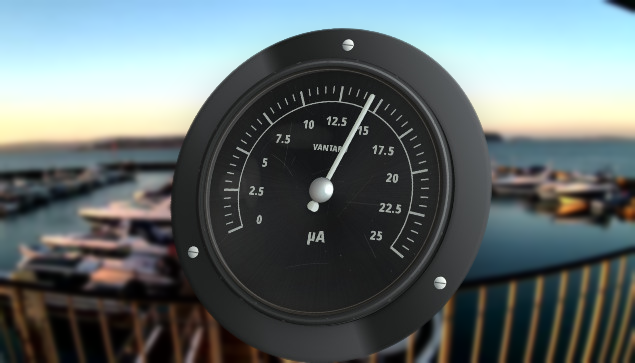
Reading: value=14.5 unit=µA
